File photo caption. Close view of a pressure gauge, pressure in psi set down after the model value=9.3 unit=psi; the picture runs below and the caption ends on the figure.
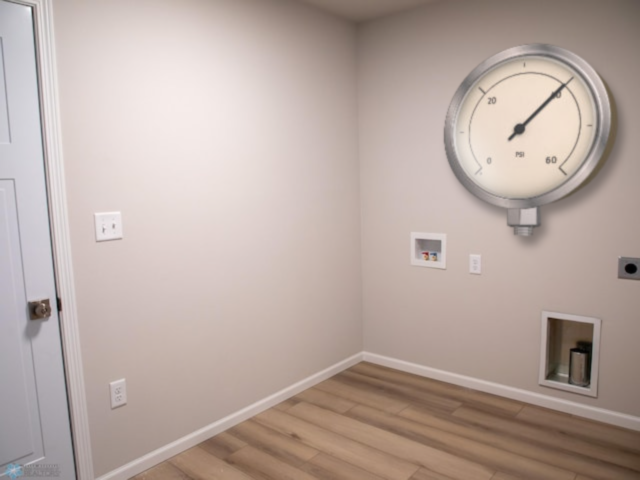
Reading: value=40 unit=psi
